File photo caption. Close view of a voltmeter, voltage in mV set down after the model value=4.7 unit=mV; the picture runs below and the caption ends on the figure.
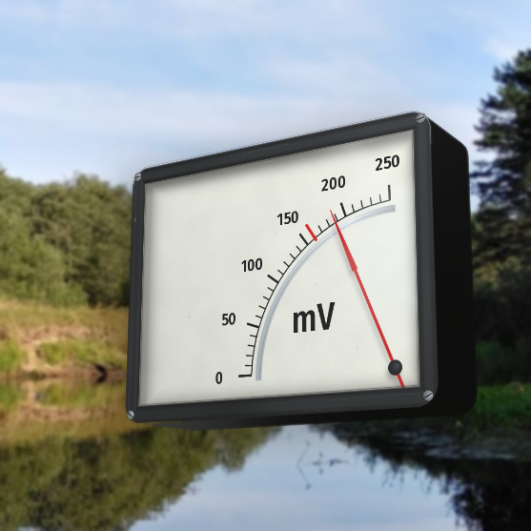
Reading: value=190 unit=mV
